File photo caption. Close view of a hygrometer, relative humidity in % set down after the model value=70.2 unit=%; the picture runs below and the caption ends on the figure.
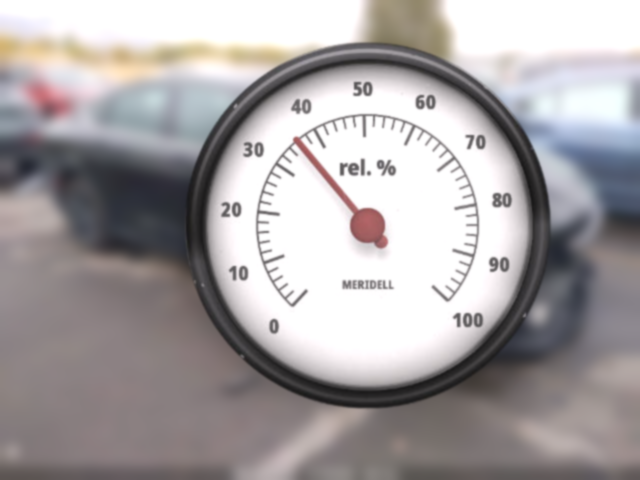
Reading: value=36 unit=%
